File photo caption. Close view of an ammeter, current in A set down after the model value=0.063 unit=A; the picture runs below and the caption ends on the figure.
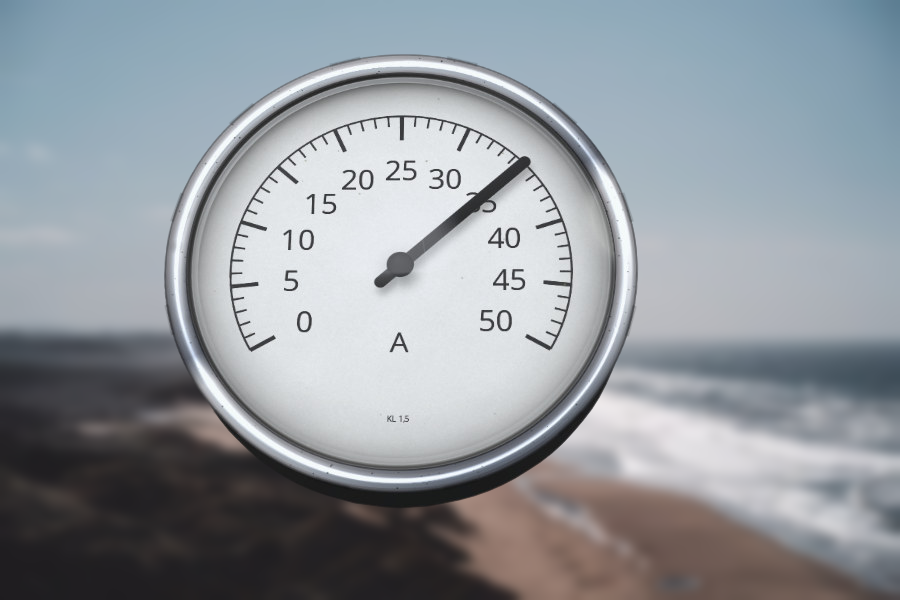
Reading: value=35 unit=A
